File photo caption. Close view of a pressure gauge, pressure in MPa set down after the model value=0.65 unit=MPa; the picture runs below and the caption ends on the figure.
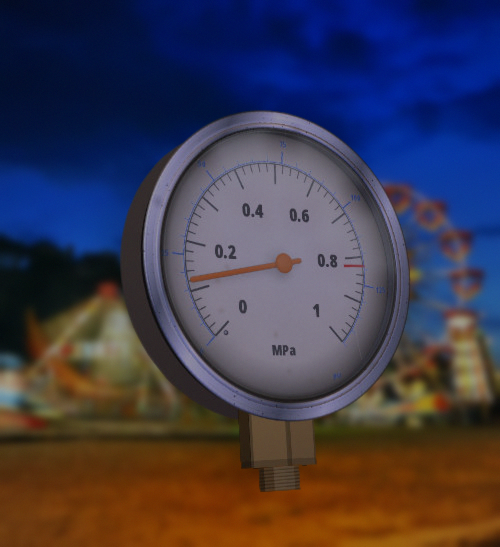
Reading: value=0.12 unit=MPa
